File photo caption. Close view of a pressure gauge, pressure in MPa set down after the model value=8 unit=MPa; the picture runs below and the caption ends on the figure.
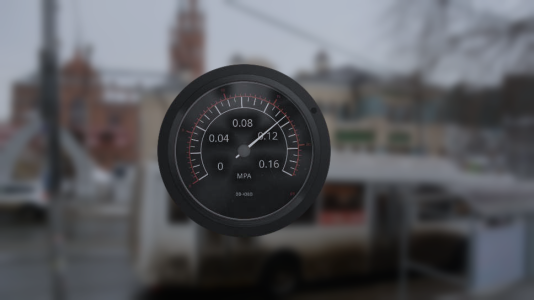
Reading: value=0.115 unit=MPa
